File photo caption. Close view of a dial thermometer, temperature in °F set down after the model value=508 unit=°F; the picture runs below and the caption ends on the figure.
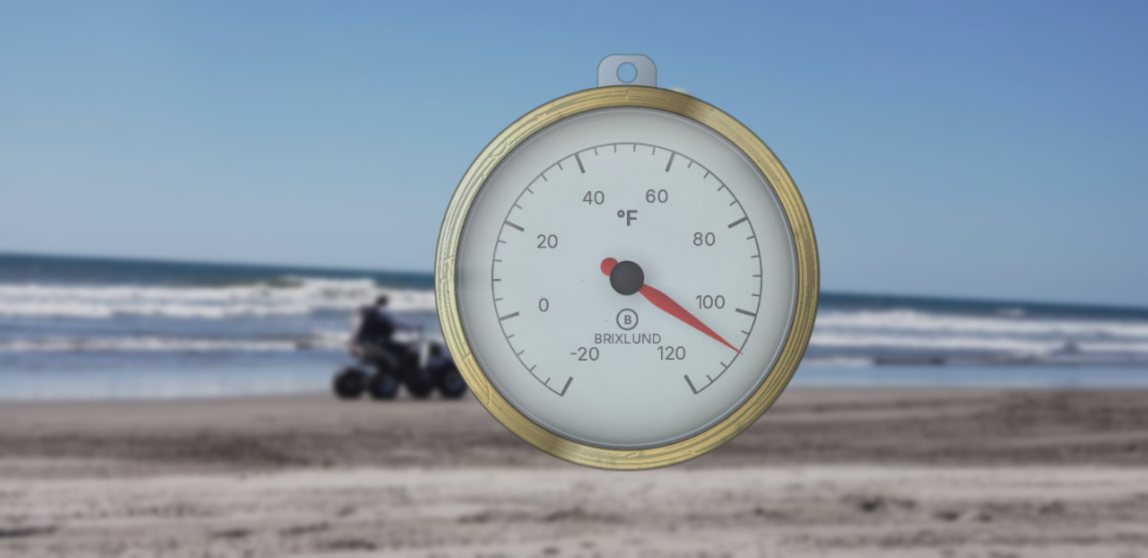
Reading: value=108 unit=°F
